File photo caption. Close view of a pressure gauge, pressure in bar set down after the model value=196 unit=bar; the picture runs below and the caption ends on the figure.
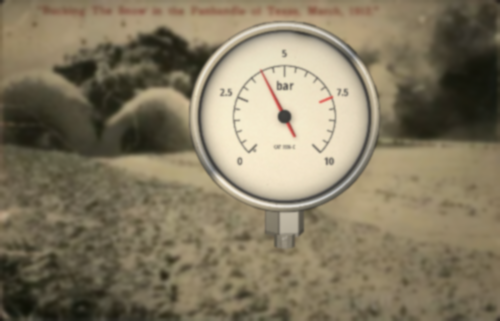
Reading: value=4 unit=bar
